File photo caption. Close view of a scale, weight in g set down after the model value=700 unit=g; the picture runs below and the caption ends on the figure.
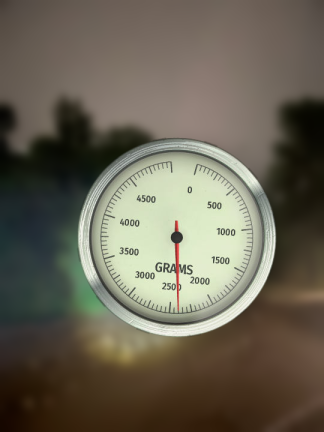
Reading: value=2400 unit=g
